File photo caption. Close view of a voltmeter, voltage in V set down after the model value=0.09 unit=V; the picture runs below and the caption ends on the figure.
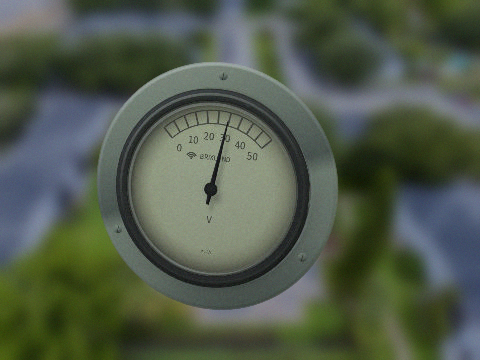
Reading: value=30 unit=V
